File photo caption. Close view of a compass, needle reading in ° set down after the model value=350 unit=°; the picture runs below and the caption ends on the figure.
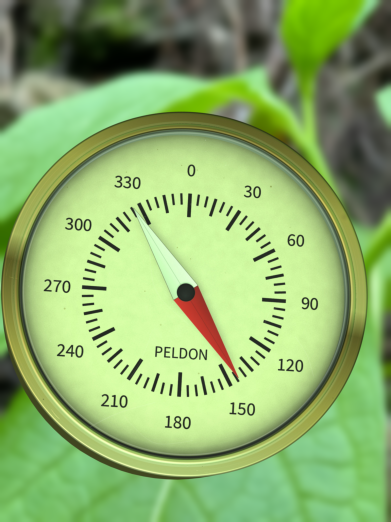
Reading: value=145 unit=°
